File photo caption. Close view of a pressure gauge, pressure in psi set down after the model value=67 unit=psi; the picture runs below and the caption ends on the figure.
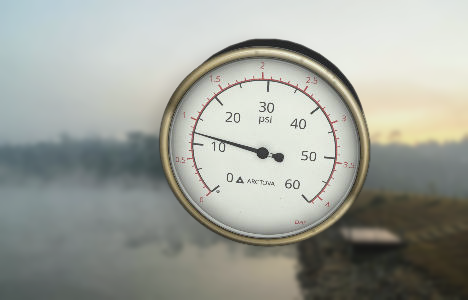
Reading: value=12.5 unit=psi
